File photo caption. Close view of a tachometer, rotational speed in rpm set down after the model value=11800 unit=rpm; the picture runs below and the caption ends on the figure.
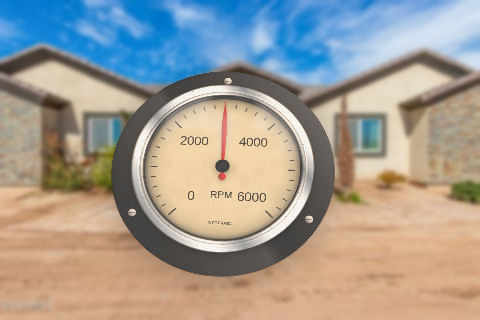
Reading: value=3000 unit=rpm
